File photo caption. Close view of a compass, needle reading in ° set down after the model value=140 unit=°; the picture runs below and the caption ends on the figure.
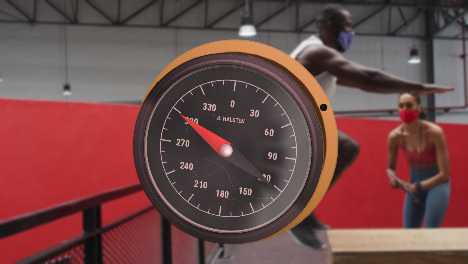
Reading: value=300 unit=°
